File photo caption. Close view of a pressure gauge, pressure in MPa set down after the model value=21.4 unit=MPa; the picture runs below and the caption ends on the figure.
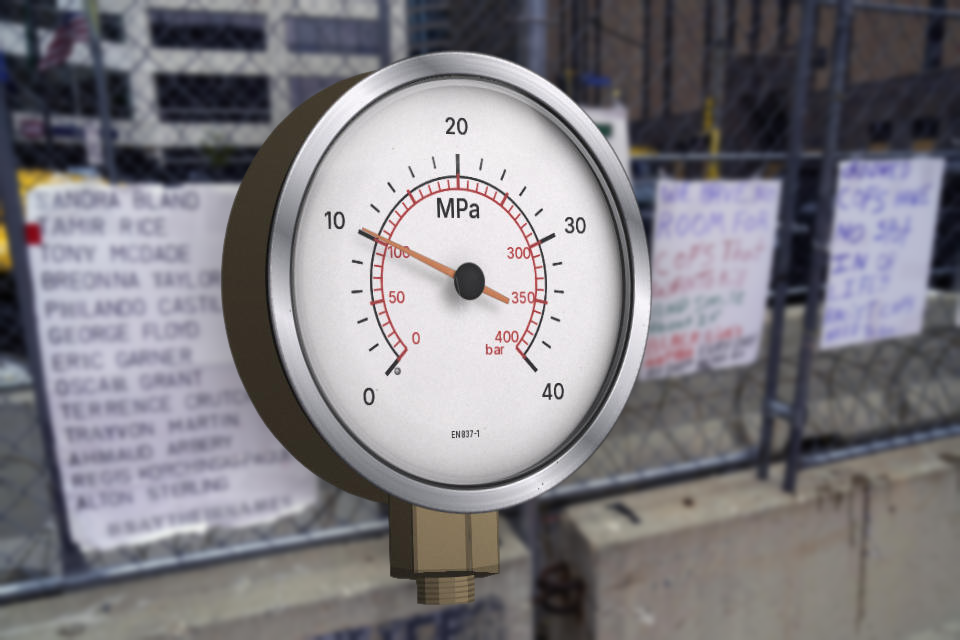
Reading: value=10 unit=MPa
